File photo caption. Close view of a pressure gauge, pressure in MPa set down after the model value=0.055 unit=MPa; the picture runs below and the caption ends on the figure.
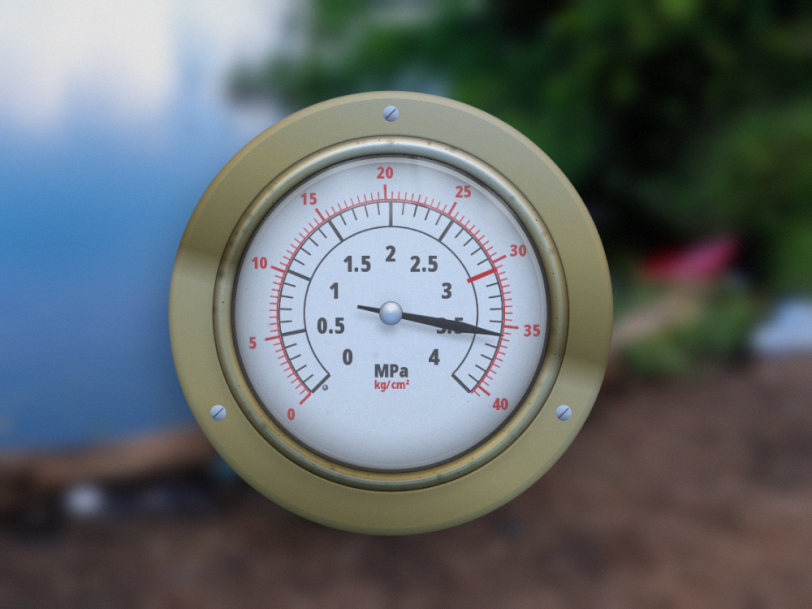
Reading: value=3.5 unit=MPa
